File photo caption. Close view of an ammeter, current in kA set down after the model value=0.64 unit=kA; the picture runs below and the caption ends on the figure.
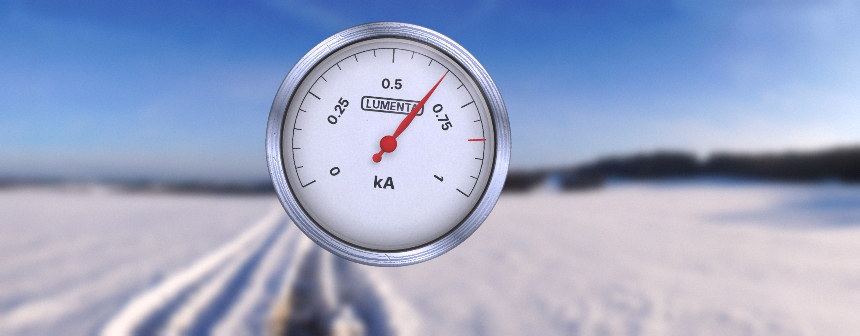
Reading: value=0.65 unit=kA
